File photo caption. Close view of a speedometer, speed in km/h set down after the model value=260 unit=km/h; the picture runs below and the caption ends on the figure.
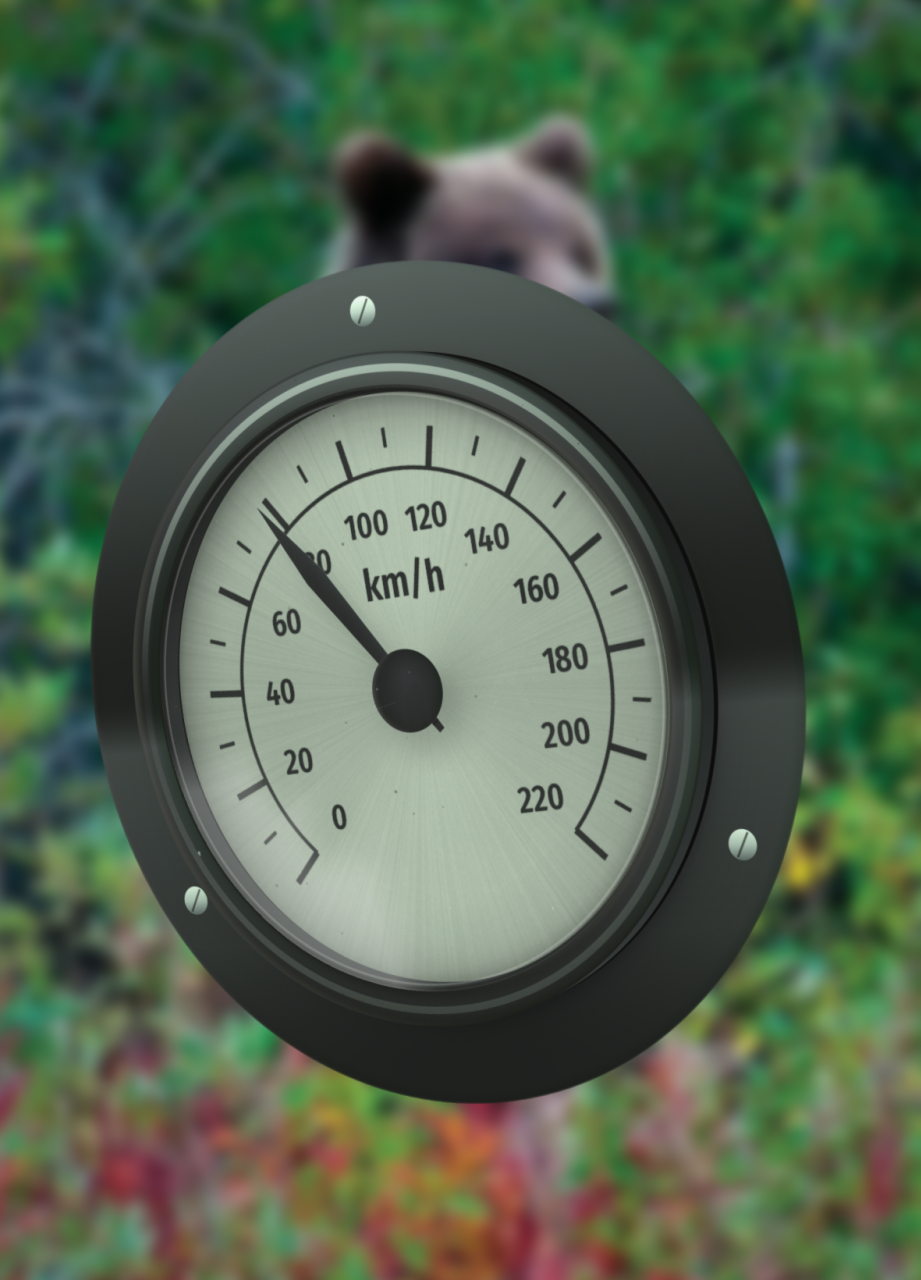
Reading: value=80 unit=km/h
